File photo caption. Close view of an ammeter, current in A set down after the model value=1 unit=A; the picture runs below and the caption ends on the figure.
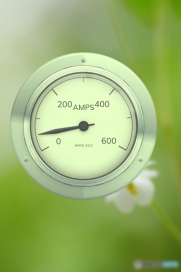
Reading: value=50 unit=A
